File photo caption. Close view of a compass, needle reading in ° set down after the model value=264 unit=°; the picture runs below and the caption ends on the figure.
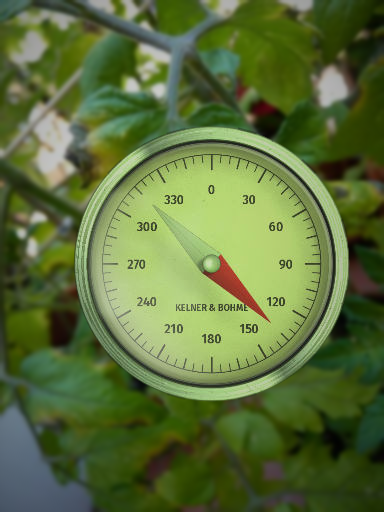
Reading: value=135 unit=°
